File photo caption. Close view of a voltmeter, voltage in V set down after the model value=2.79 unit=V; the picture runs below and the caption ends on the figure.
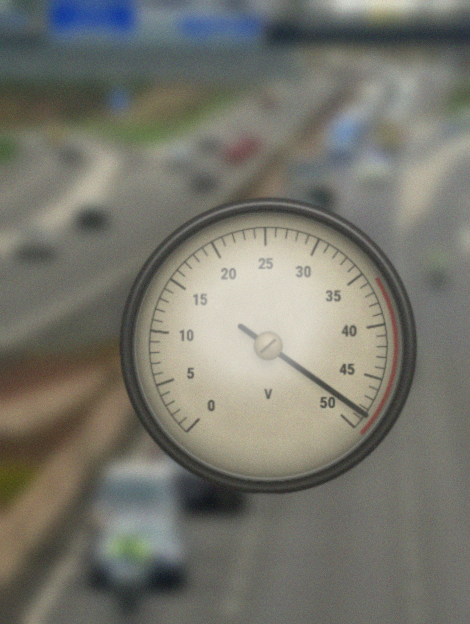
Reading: value=48.5 unit=V
